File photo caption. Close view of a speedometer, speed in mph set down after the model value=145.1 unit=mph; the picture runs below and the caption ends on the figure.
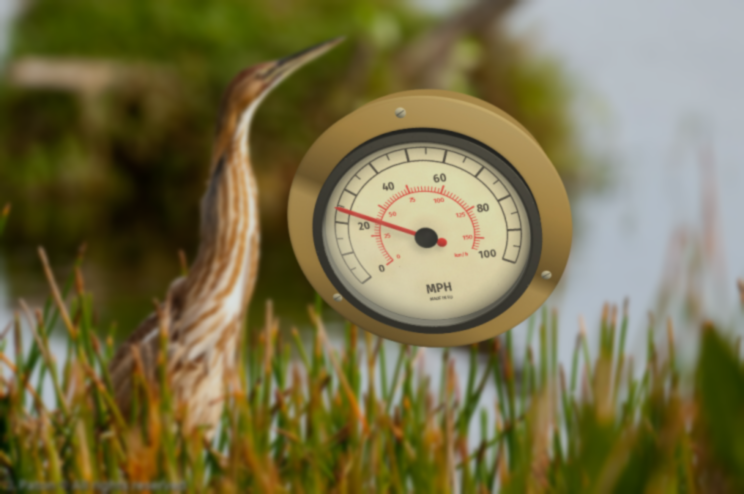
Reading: value=25 unit=mph
